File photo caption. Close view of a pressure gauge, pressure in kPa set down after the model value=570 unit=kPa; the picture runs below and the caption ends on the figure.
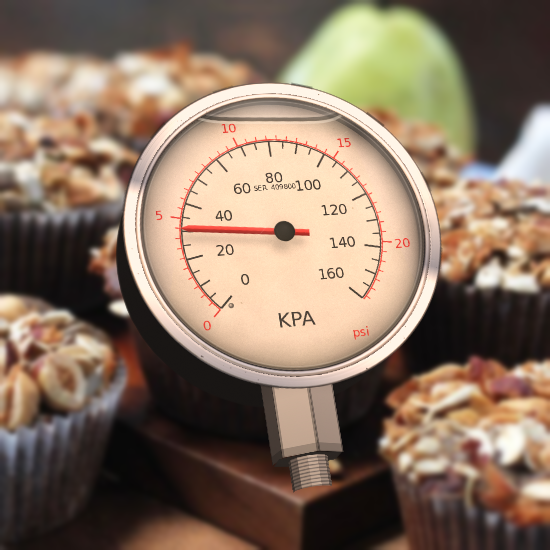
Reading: value=30 unit=kPa
